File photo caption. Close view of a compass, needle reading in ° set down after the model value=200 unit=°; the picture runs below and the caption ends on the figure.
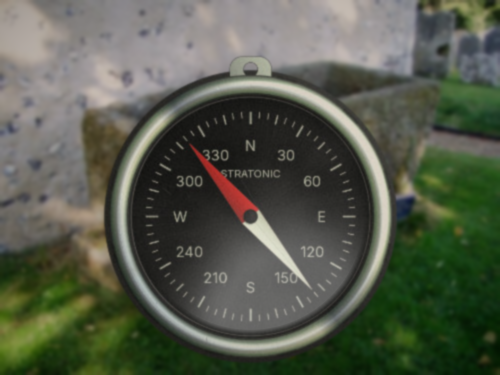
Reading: value=320 unit=°
